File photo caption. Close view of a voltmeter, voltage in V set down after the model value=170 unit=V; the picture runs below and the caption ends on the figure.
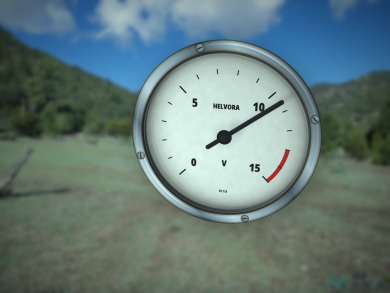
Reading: value=10.5 unit=V
